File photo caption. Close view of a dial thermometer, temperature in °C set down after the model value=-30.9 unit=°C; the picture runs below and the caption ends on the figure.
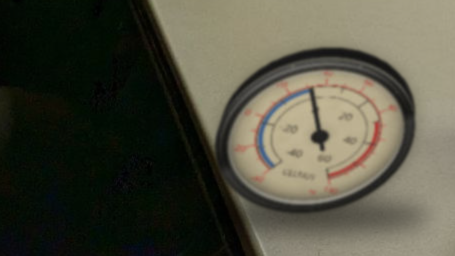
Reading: value=0 unit=°C
